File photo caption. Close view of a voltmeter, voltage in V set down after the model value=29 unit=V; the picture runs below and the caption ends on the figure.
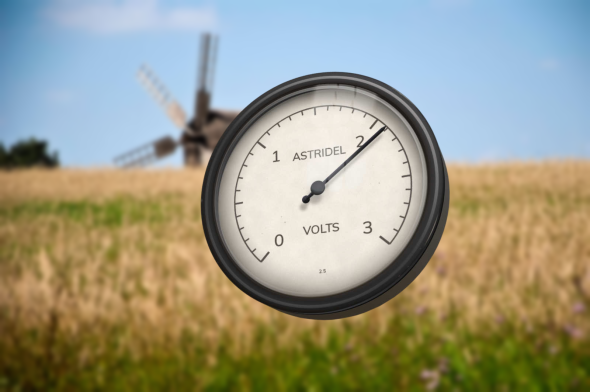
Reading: value=2.1 unit=V
